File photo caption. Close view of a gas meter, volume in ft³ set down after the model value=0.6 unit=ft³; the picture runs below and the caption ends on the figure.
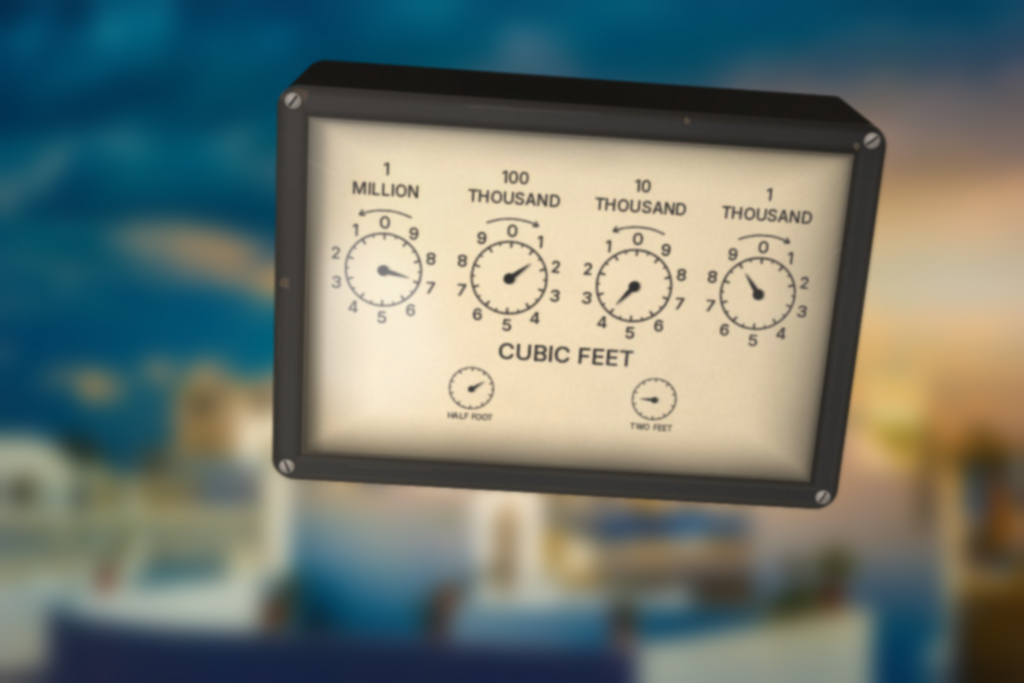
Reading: value=713900 unit=ft³
